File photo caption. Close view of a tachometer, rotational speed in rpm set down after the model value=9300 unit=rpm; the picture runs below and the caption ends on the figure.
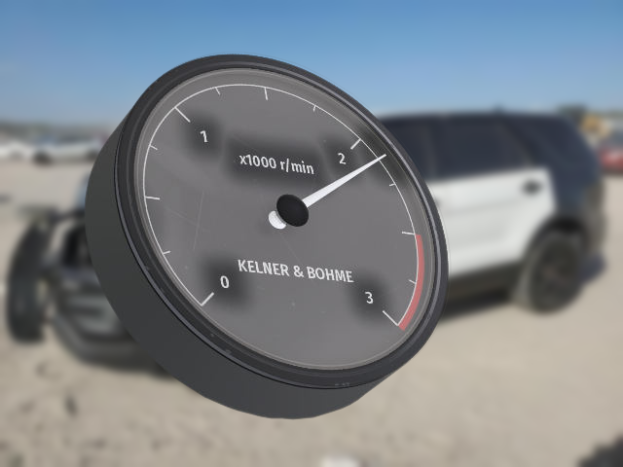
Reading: value=2125 unit=rpm
